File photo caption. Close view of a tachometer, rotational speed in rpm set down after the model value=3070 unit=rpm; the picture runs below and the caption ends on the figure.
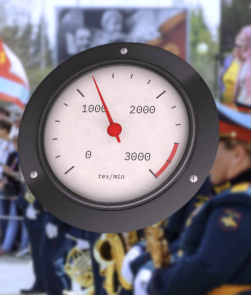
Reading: value=1200 unit=rpm
